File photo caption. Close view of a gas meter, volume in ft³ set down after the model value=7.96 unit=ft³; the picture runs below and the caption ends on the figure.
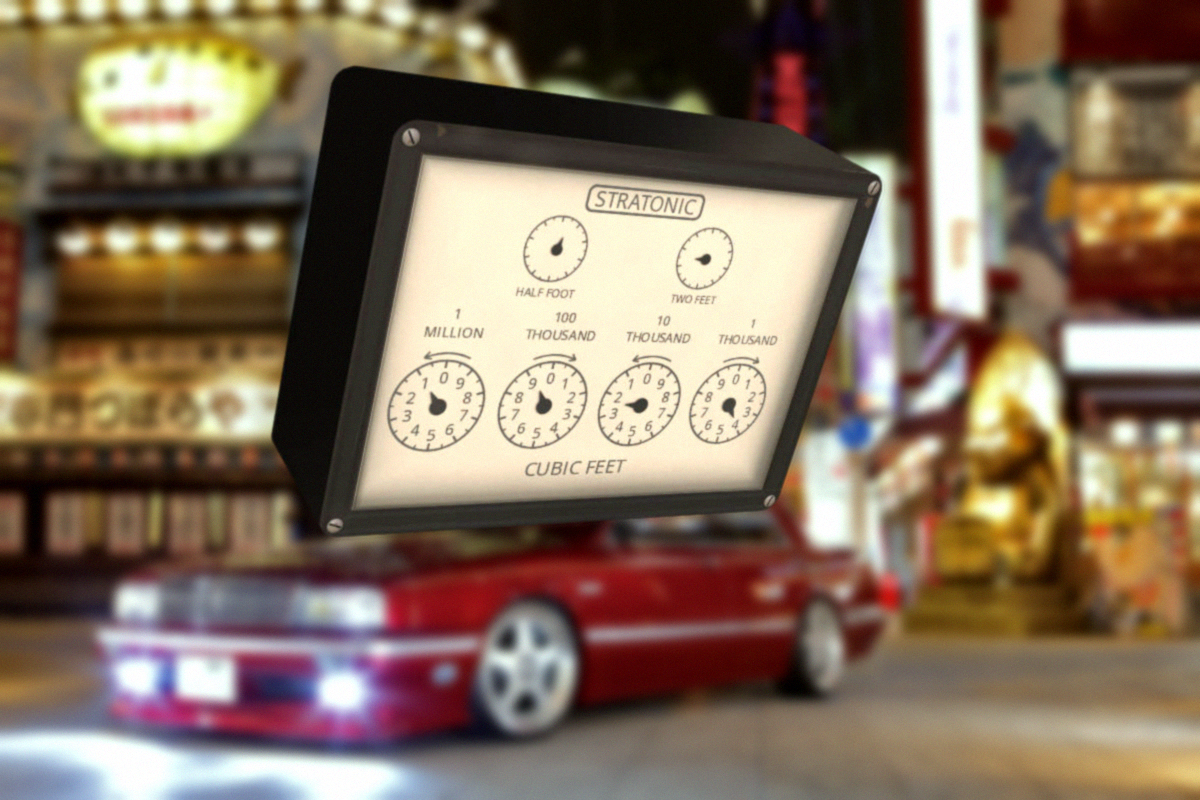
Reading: value=92400 unit=ft³
